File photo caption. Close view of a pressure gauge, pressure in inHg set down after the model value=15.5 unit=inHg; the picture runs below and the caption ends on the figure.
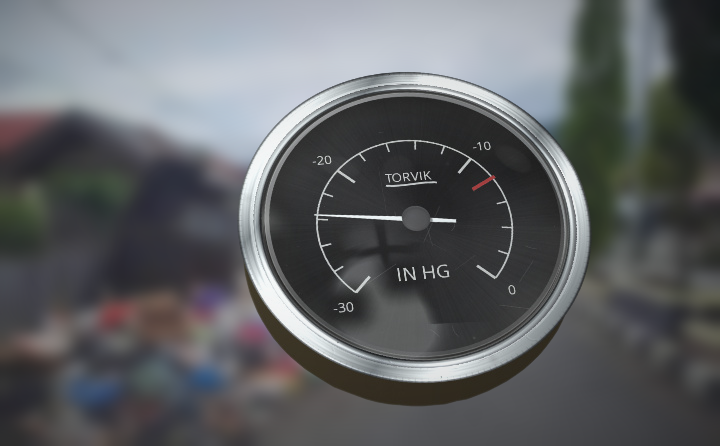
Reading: value=-24 unit=inHg
